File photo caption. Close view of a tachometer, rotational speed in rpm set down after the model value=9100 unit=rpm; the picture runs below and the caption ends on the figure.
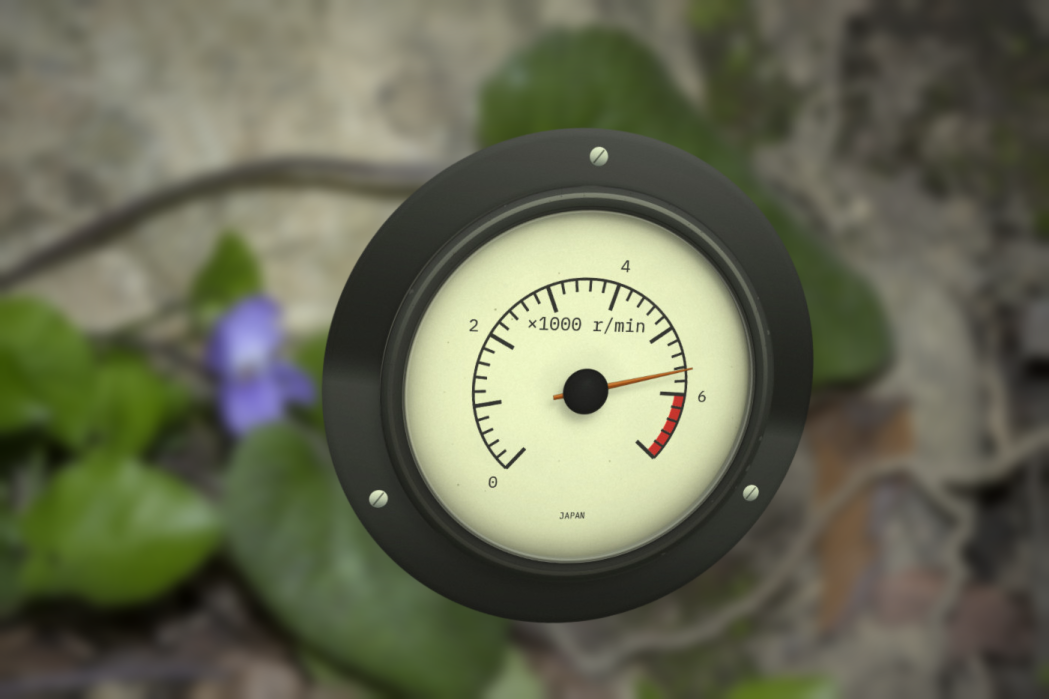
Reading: value=5600 unit=rpm
